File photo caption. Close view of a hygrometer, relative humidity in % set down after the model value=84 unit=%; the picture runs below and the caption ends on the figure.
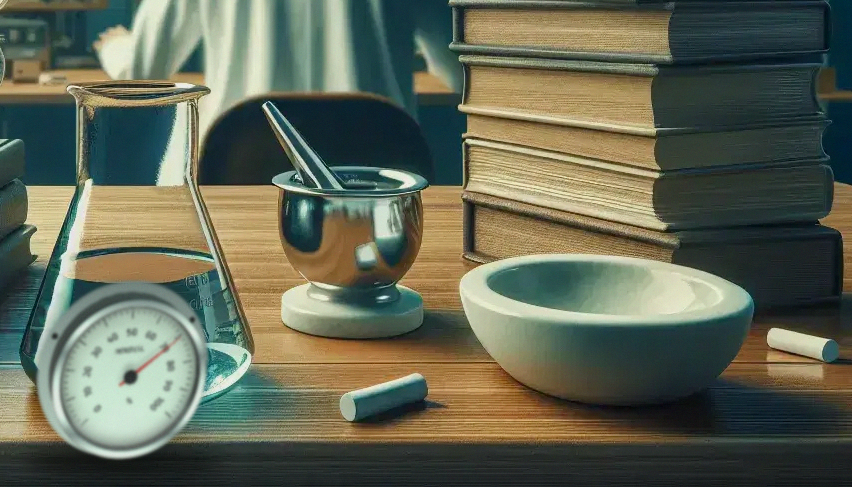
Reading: value=70 unit=%
